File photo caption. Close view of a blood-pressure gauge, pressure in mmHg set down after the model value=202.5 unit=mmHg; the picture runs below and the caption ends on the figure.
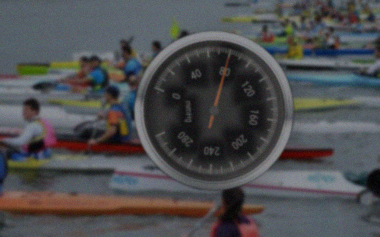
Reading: value=80 unit=mmHg
